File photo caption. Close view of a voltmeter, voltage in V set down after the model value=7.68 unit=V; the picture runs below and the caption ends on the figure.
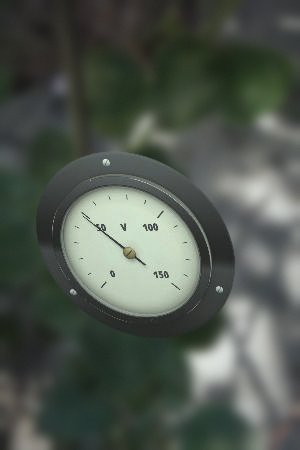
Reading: value=50 unit=V
